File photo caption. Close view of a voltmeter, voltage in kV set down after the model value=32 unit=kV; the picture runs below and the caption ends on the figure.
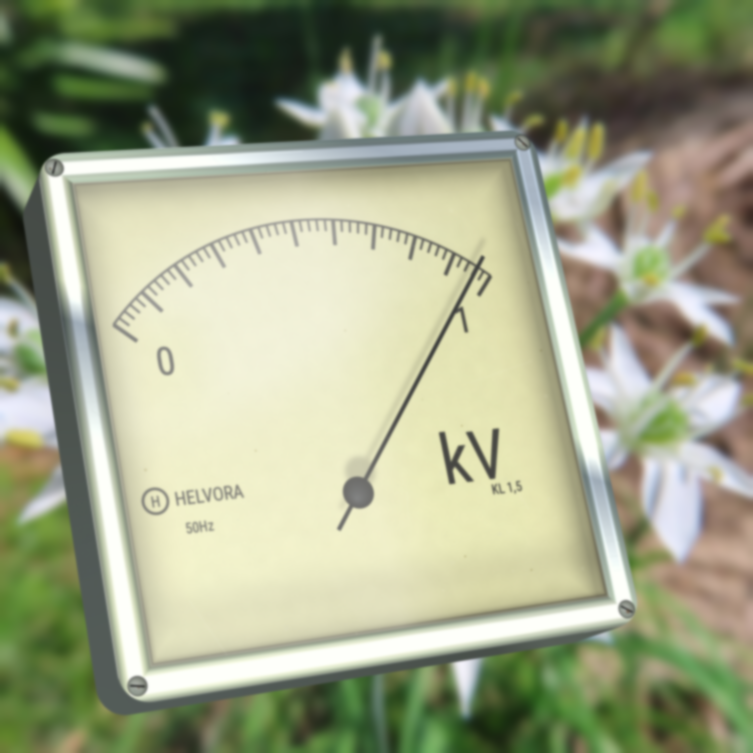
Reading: value=0.96 unit=kV
